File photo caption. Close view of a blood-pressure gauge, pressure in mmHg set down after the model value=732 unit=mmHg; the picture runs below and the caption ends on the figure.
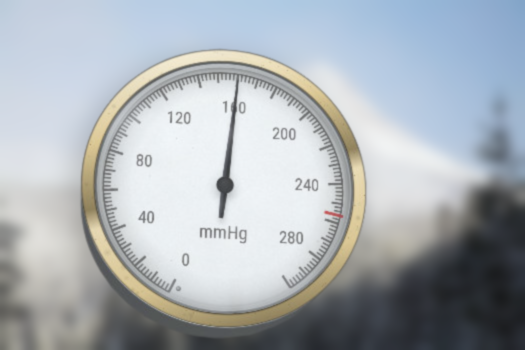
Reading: value=160 unit=mmHg
